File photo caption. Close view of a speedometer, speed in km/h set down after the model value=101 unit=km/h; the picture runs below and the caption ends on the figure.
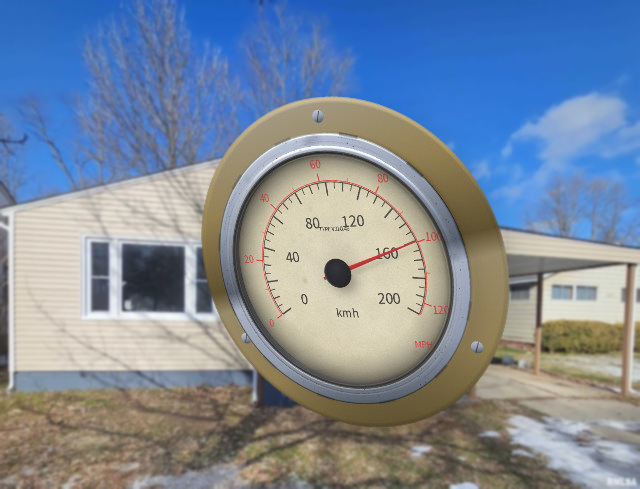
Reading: value=160 unit=km/h
